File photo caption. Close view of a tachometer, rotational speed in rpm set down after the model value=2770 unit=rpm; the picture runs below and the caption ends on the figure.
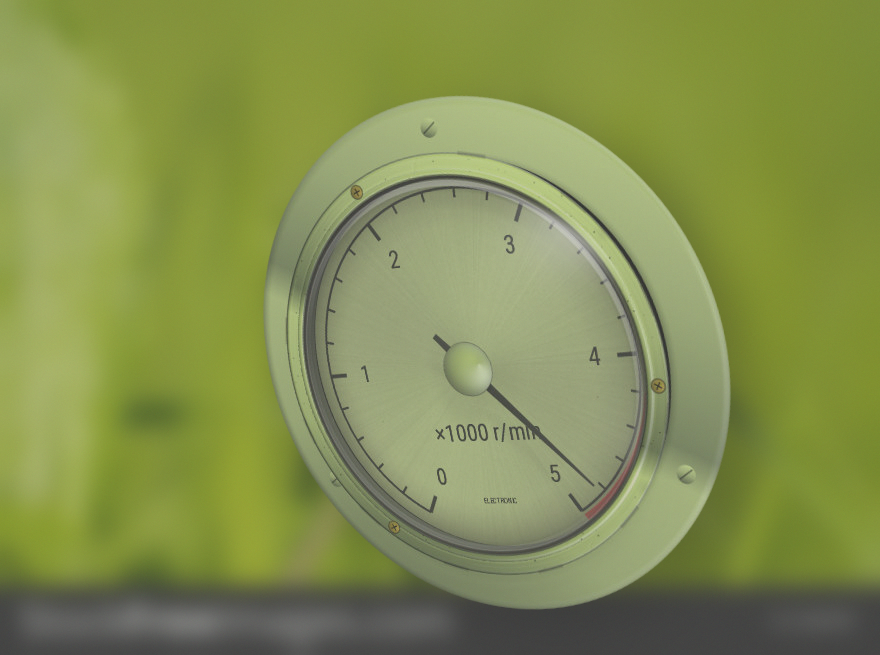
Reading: value=4800 unit=rpm
